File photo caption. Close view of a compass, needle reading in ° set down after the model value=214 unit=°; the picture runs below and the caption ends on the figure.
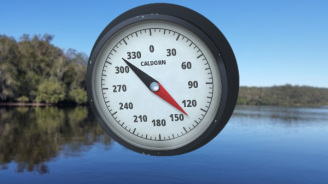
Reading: value=135 unit=°
